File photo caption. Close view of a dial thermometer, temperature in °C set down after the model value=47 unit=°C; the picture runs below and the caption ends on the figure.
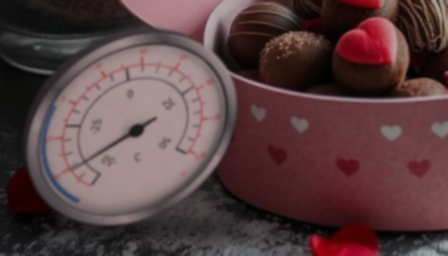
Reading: value=-40 unit=°C
